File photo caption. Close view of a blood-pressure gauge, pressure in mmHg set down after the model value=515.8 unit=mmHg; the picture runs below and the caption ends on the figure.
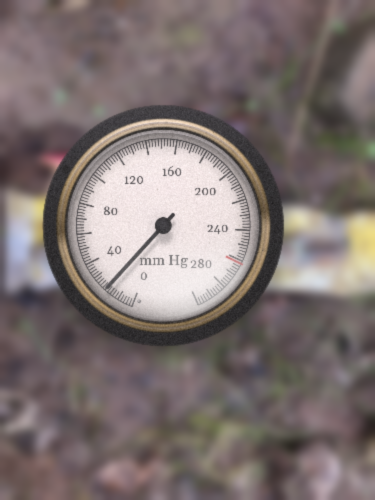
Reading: value=20 unit=mmHg
